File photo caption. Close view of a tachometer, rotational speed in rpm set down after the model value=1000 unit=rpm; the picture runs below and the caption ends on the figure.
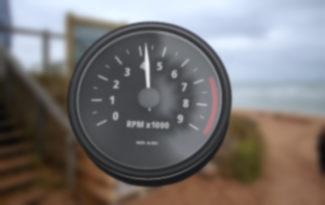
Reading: value=4250 unit=rpm
